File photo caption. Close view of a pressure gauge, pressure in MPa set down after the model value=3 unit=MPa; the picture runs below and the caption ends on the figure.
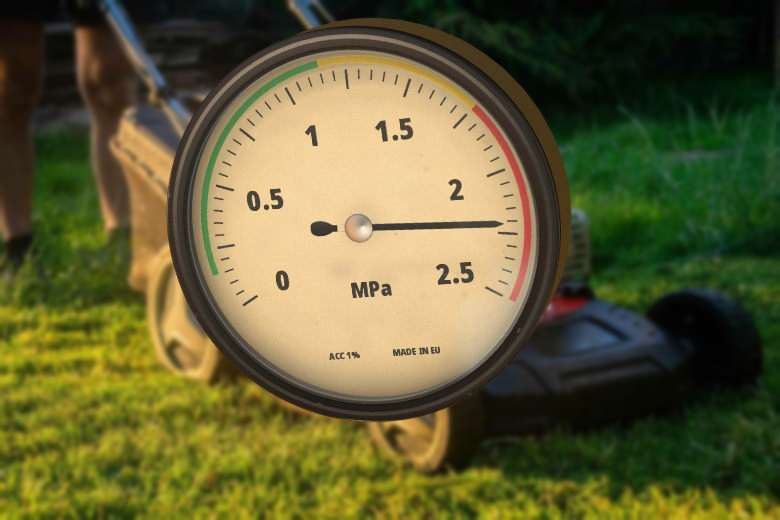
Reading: value=2.2 unit=MPa
